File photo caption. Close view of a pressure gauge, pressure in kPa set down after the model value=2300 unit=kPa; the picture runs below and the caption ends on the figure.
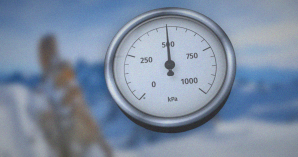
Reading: value=500 unit=kPa
